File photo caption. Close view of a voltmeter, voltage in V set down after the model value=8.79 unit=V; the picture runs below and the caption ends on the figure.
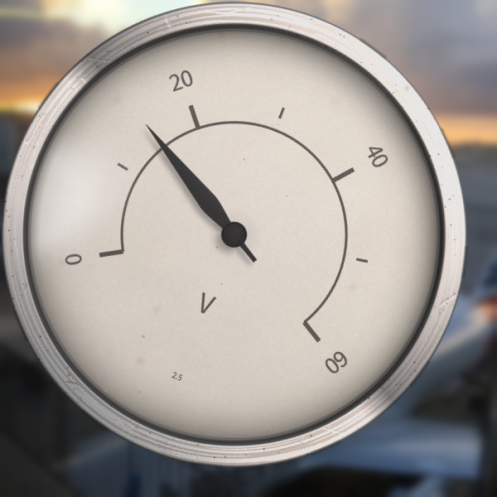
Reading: value=15 unit=V
